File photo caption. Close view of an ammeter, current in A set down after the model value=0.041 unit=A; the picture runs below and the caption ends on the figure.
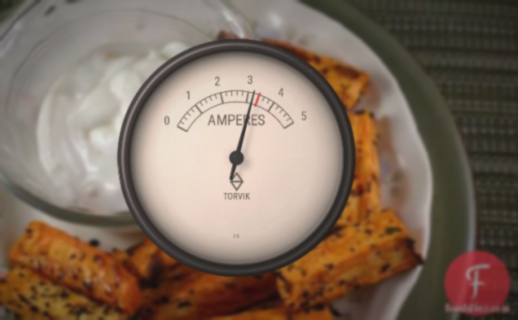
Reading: value=3.2 unit=A
